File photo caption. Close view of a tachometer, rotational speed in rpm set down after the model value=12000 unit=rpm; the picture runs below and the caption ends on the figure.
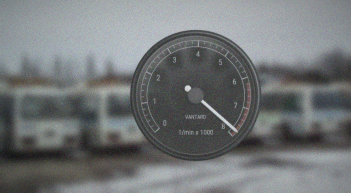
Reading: value=7800 unit=rpm
